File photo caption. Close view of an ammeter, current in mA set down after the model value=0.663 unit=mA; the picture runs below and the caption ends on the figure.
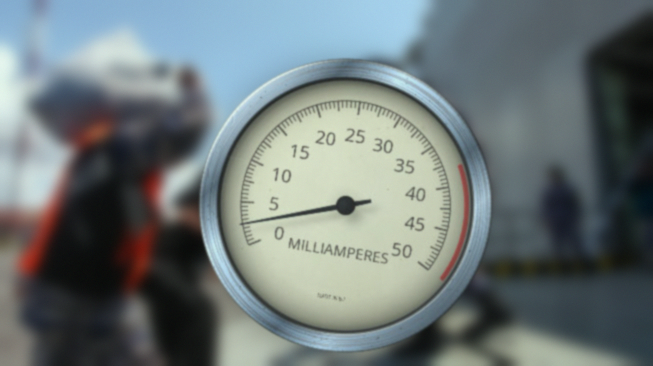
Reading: value=2.5 unit=mA
